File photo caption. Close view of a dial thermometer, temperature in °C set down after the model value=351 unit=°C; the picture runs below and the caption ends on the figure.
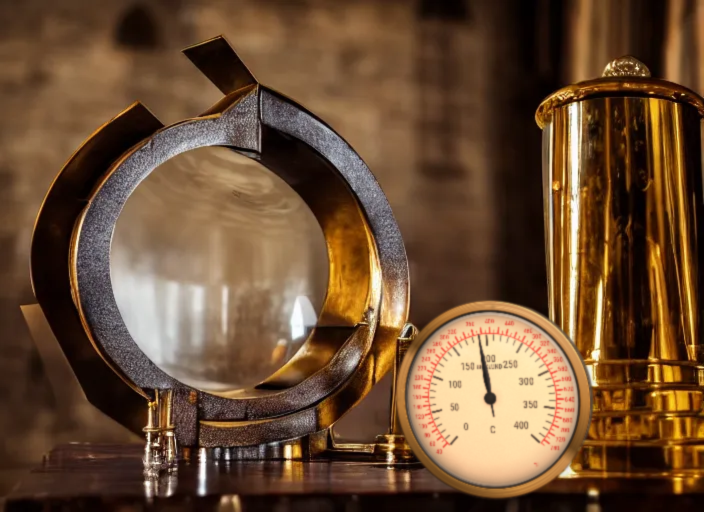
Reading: value=190 unit=°C
